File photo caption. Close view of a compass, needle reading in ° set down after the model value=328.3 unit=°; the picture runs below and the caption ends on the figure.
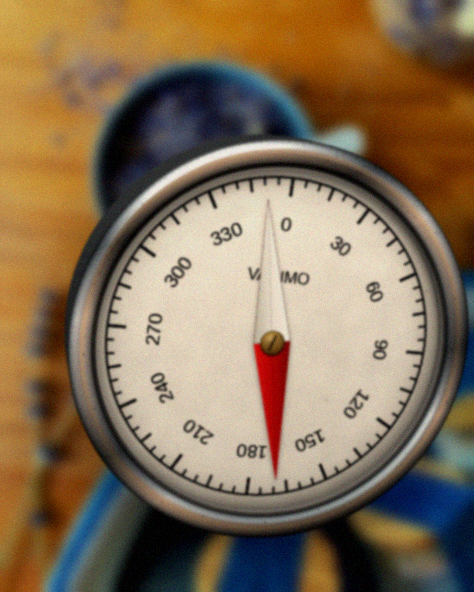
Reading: value=170 unit=°
